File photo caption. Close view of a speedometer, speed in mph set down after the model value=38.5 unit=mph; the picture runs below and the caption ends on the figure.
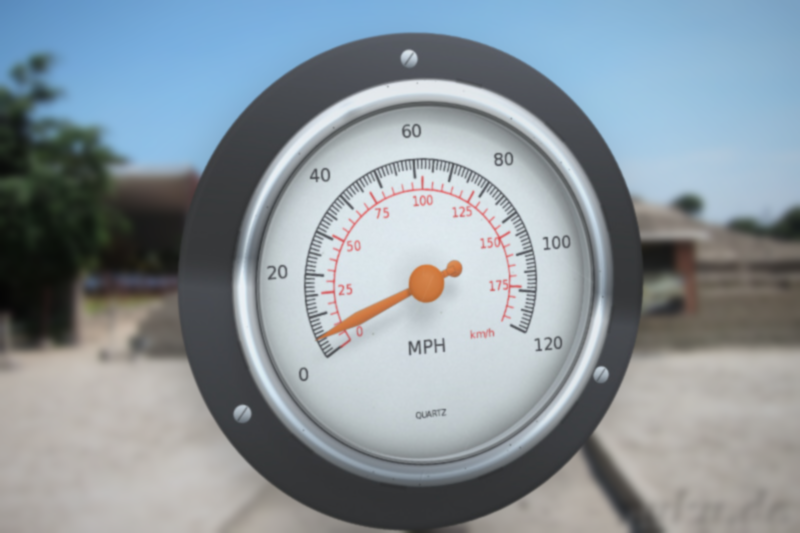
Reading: value=5 unit=mph
